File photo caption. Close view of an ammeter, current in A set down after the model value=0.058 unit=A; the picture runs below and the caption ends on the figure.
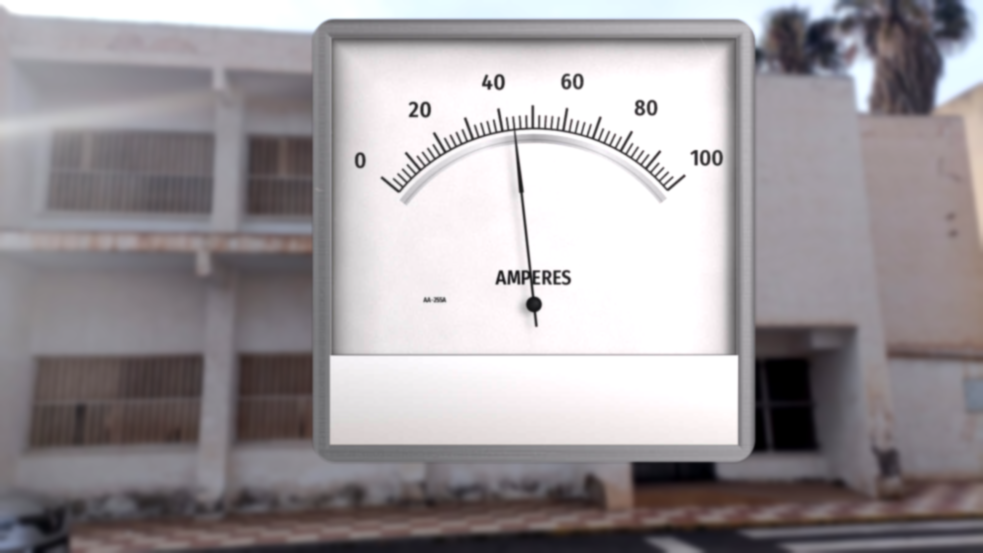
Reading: value=44 unit=A
